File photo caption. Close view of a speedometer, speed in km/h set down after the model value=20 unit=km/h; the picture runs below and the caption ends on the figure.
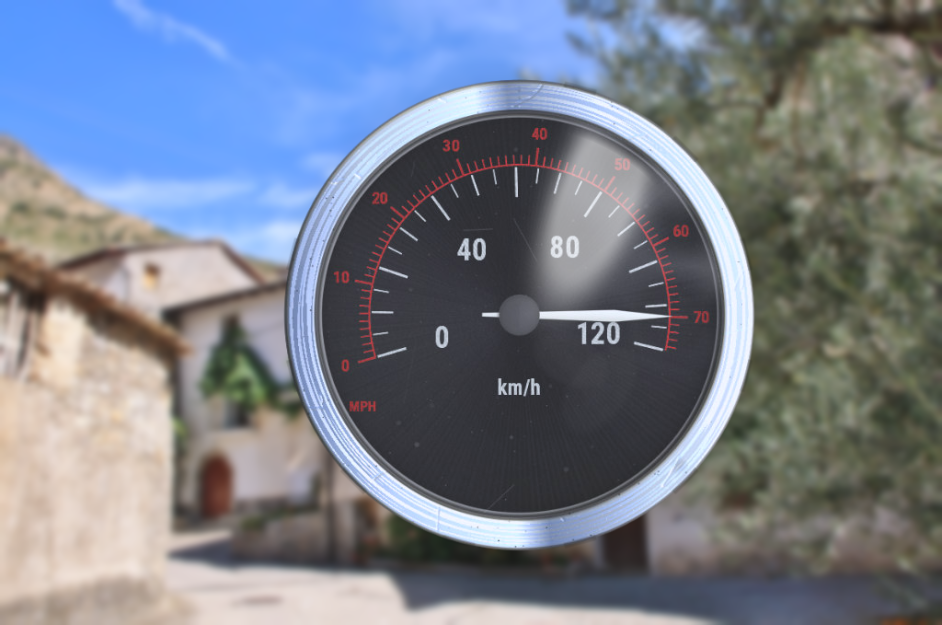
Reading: value=112.5 unit=km/h
